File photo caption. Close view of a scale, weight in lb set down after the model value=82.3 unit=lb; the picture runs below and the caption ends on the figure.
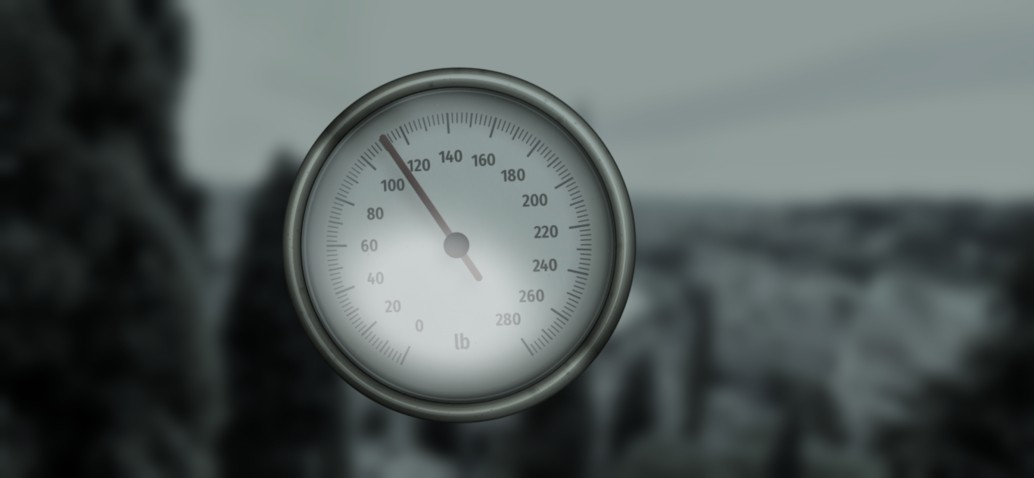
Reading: value=112 unit=lb
